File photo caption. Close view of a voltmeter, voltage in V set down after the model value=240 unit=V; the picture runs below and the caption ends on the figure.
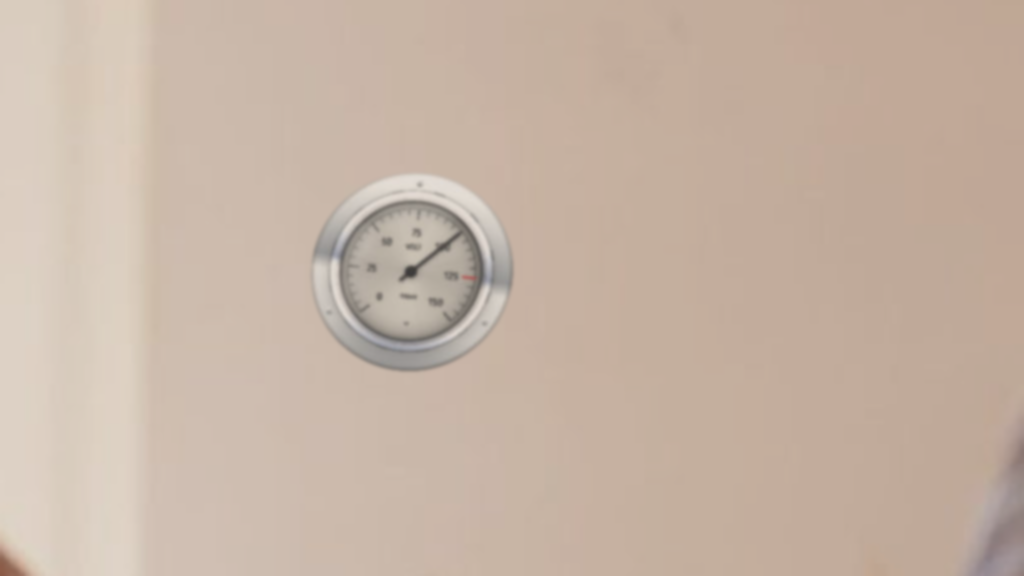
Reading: value=100 unit=V
